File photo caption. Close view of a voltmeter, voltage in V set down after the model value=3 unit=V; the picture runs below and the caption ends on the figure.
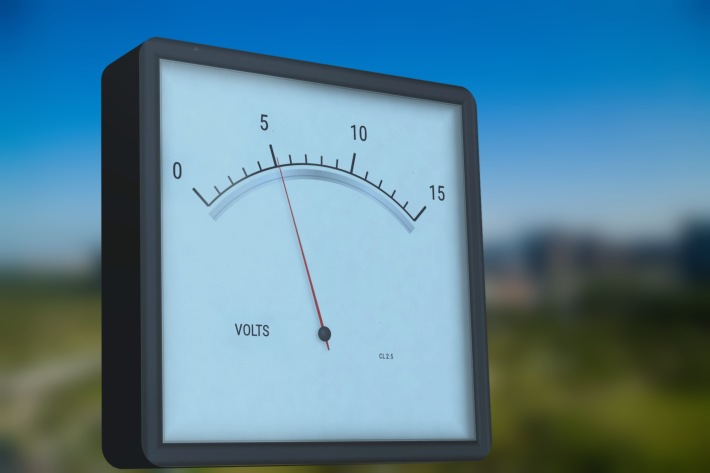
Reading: value=5 unit=V
